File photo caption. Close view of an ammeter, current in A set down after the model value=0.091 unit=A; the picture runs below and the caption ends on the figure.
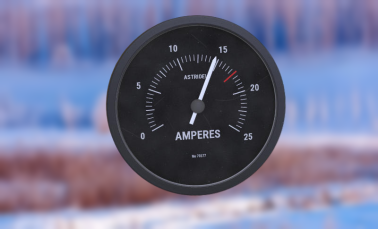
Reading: value=14.5 unit=A
